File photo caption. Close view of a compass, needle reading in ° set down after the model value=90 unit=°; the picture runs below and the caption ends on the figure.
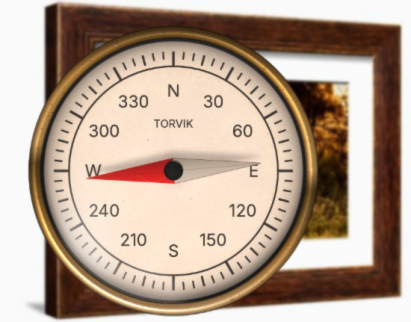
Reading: value=265 unit=°
